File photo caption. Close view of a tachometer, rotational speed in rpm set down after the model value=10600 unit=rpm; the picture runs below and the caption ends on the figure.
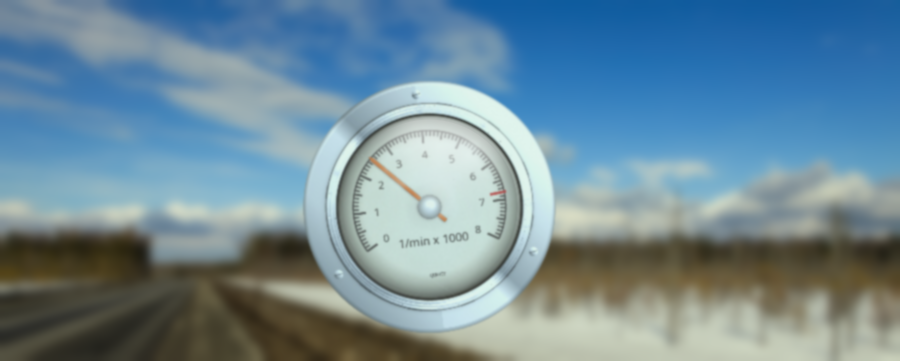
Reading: value=2500 unit=rpm
